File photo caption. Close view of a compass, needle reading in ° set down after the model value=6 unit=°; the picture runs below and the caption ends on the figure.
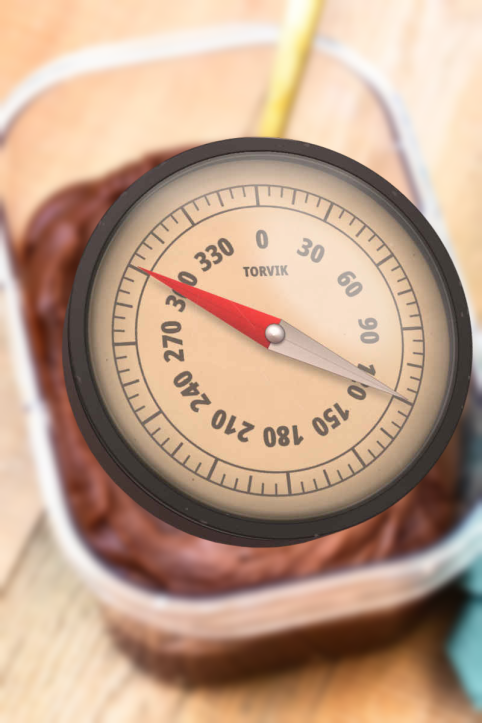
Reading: value=300 unit=°
